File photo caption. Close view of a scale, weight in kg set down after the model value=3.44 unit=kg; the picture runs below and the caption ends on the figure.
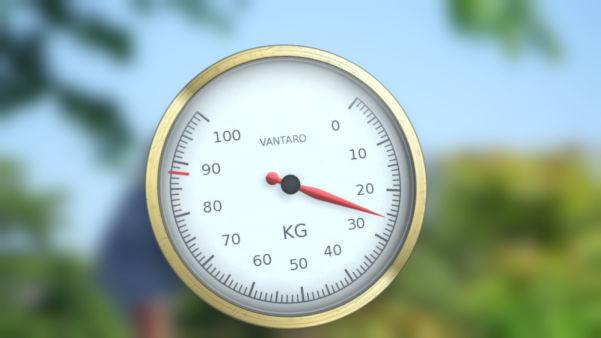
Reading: value=26 unit=kg
